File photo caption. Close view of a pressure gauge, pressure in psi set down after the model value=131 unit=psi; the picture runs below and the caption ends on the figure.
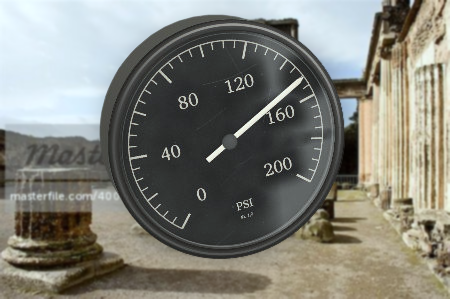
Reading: value=150 unit=psi
